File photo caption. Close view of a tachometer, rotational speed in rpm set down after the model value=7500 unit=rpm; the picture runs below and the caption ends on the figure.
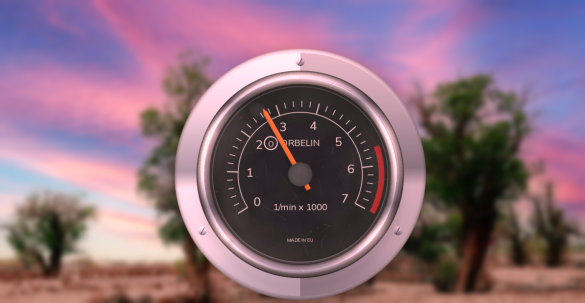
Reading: value=2700 unit=rpm
